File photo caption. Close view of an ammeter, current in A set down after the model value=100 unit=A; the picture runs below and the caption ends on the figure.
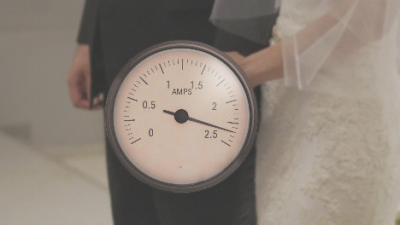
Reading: value=2.35 unit=A
